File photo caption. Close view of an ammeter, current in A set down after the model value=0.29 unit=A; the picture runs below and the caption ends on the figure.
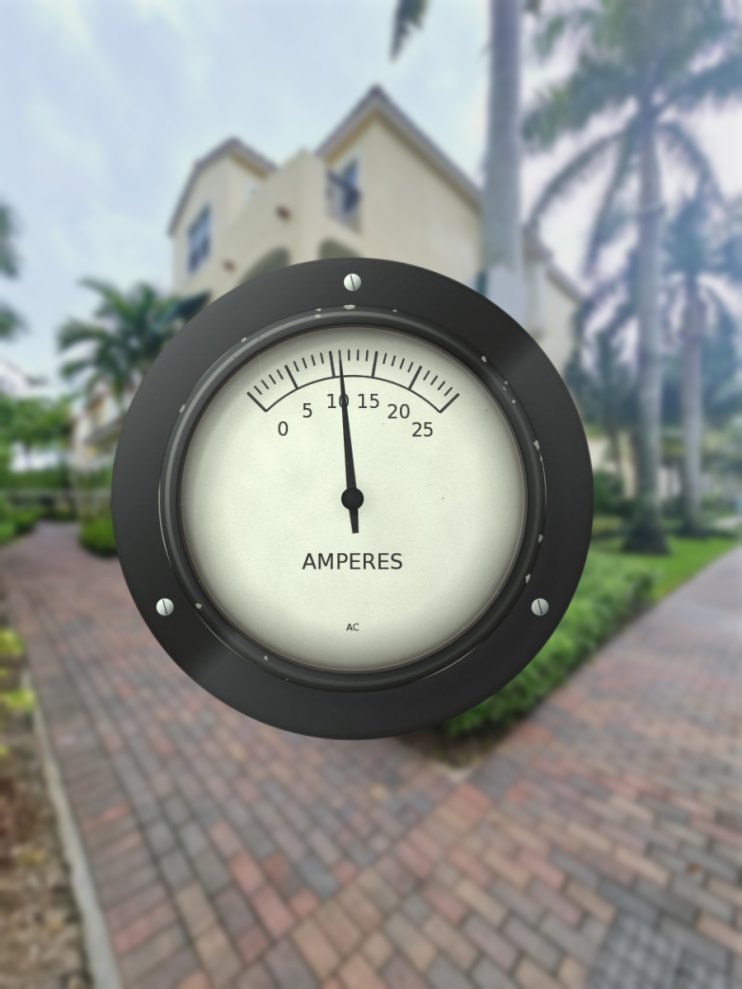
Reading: value=11 unit=A
